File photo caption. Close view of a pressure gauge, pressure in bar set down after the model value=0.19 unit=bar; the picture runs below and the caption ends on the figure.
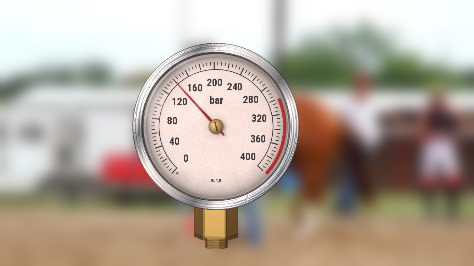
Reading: value=140 unit=bar
